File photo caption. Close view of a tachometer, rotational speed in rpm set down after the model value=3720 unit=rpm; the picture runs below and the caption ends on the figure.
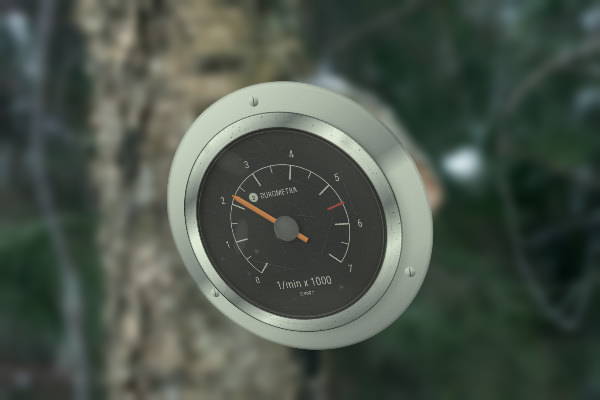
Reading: value=2250 unit=rpm
